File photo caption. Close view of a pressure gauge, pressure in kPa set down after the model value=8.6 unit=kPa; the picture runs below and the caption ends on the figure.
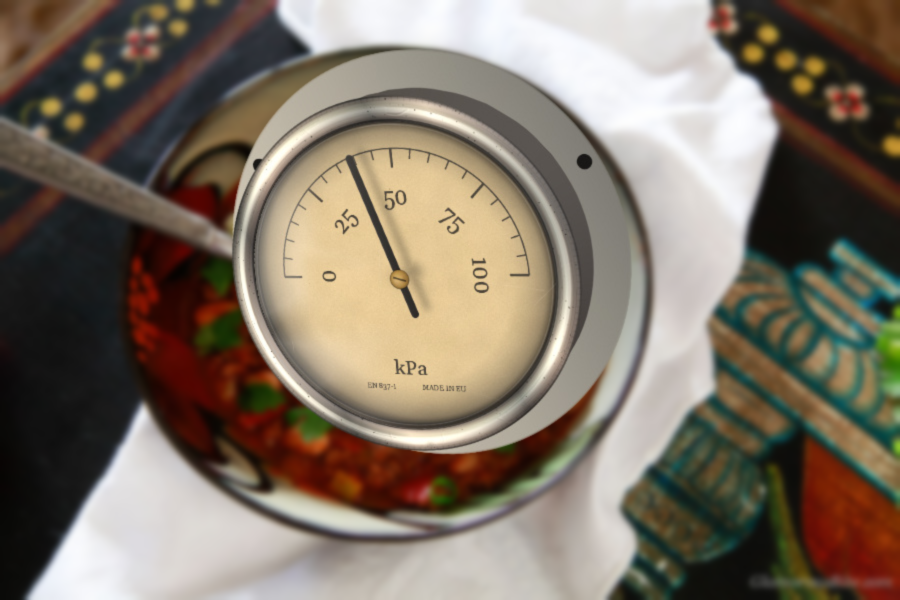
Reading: value=40 unit=kPa
